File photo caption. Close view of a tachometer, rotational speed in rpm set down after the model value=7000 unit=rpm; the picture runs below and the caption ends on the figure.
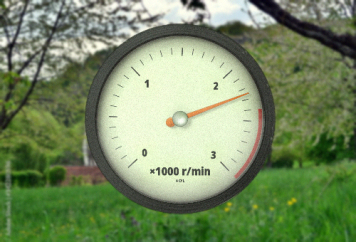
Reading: value=2250 unit=rpm
